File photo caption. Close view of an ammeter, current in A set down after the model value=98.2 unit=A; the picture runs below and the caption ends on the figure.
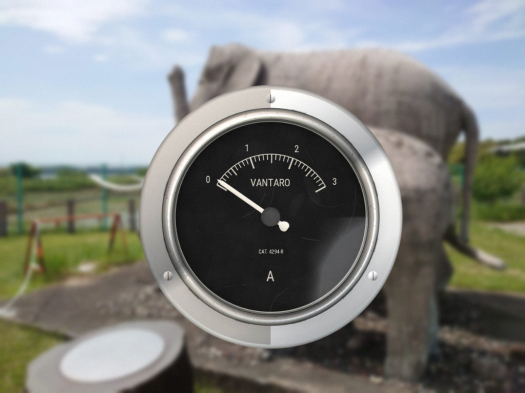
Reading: value=0.1 unit=A
